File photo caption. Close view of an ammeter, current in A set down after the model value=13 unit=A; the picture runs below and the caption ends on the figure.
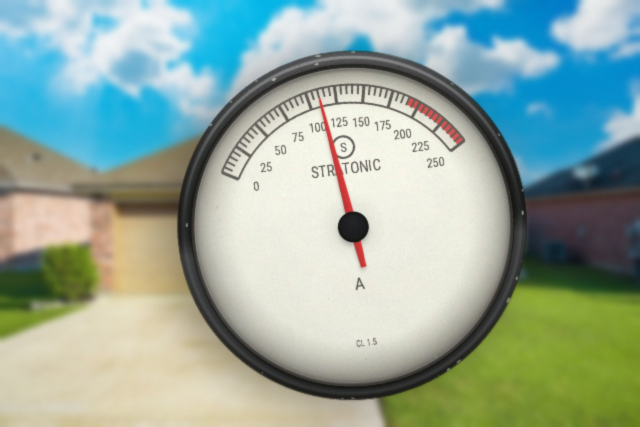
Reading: value=110 unit=A
